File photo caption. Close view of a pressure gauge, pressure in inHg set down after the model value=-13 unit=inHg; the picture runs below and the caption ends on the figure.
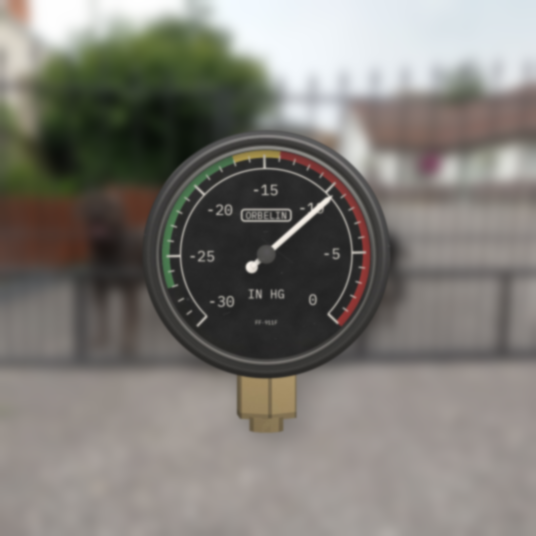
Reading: value=-9.5 unit=inHg
